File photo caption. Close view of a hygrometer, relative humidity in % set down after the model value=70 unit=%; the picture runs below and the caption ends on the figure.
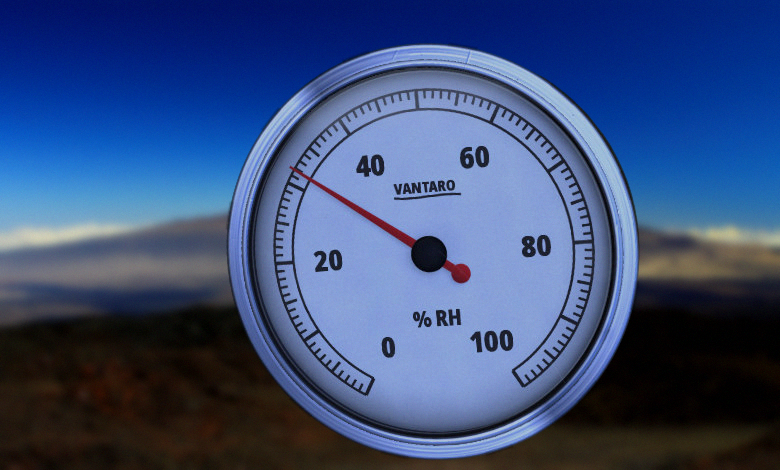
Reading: value=32 unit=%
